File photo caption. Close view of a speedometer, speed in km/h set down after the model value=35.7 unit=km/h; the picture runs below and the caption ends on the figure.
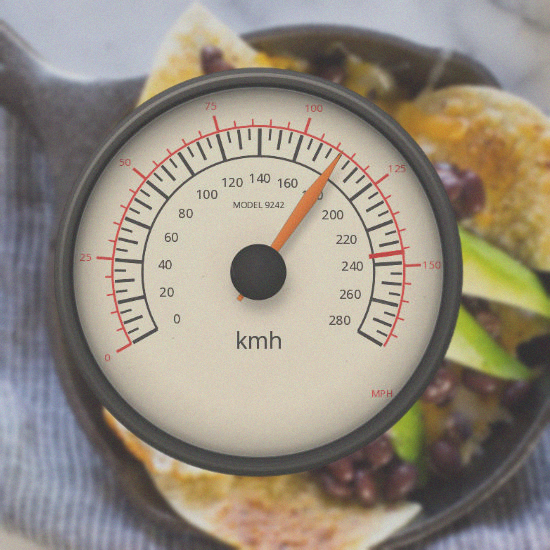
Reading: value=180 unit=km/h
